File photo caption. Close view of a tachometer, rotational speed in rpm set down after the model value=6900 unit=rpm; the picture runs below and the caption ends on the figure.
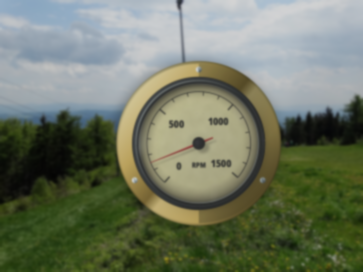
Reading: value=150 unit=rpm
